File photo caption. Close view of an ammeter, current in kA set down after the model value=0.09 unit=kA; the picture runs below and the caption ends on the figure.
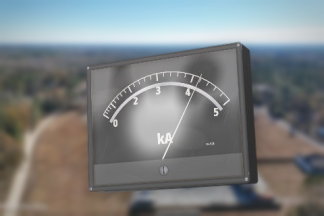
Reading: value=4.2 unit=kA
